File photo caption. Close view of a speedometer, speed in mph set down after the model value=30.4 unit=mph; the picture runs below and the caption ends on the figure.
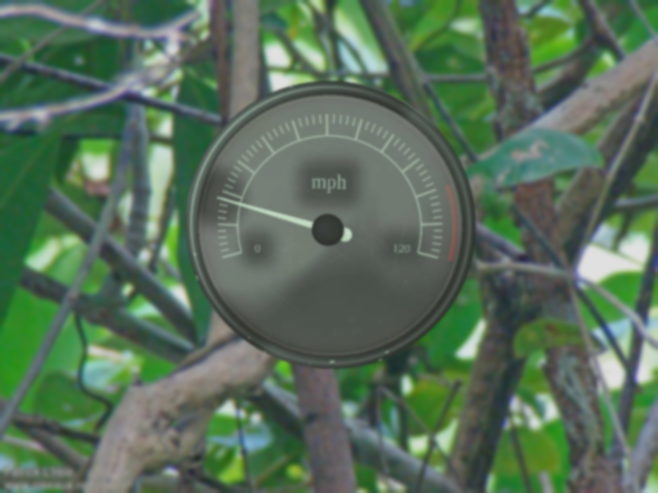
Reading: value=18 unit=mph
